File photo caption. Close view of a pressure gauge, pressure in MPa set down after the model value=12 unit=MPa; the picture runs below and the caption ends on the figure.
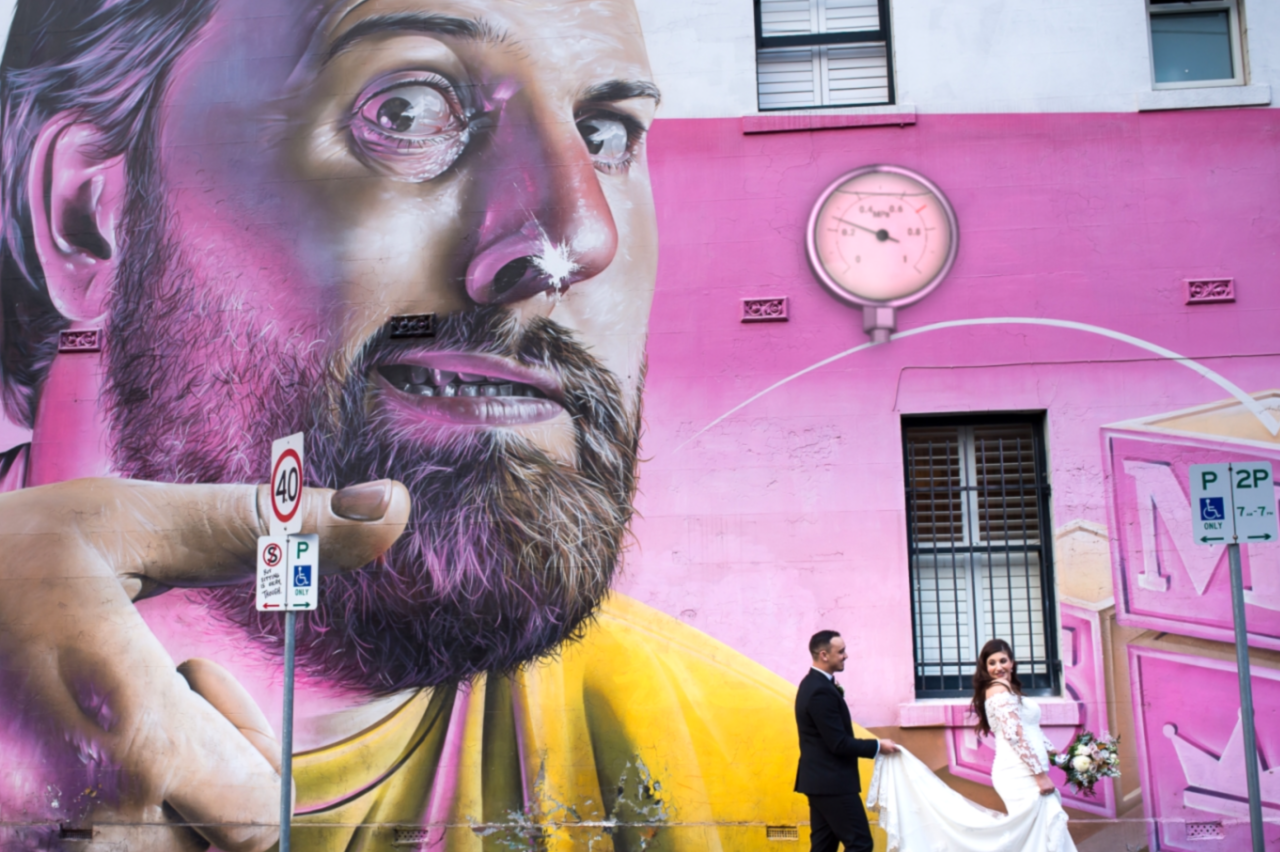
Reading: value=0.25 unit=MPa
